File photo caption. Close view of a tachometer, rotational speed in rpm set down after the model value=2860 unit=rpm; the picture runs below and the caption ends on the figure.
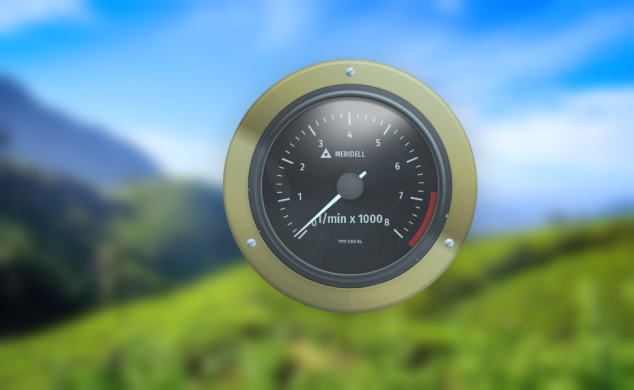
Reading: value=100 unit=rpm
